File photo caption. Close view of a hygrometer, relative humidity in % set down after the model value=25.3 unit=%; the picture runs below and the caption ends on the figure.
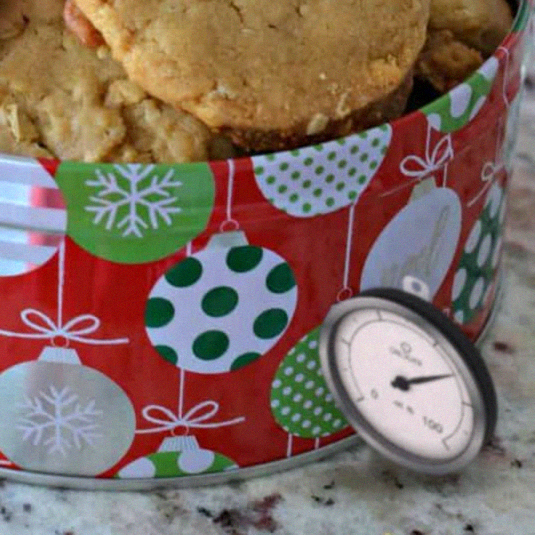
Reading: value=70 unit=%
